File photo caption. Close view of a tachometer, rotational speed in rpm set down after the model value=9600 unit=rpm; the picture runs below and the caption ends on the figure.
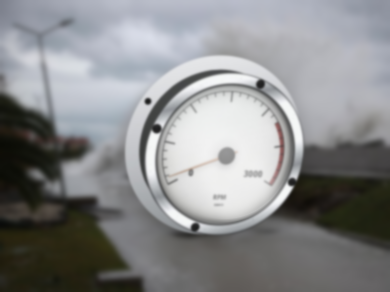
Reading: value=100 unit=rpm
